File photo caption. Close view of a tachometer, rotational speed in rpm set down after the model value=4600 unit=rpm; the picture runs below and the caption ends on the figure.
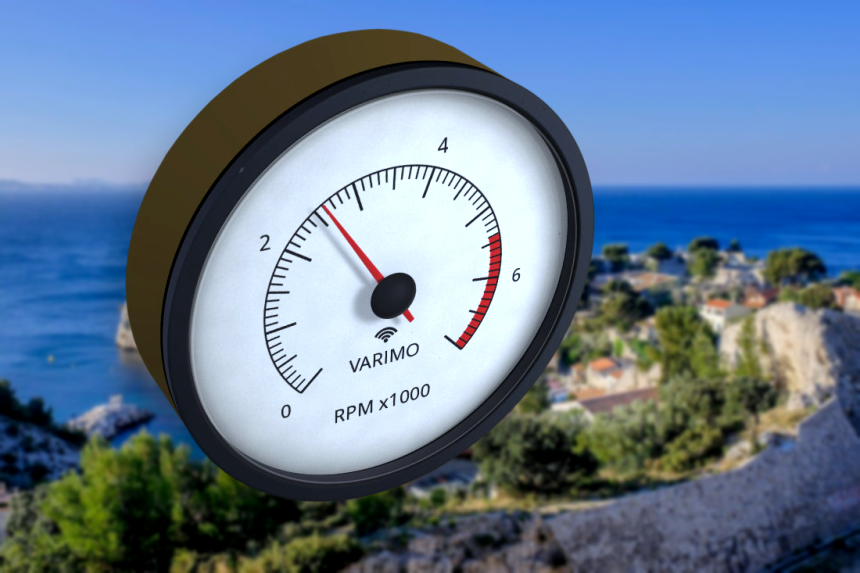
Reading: value=2600 unit=rpm
